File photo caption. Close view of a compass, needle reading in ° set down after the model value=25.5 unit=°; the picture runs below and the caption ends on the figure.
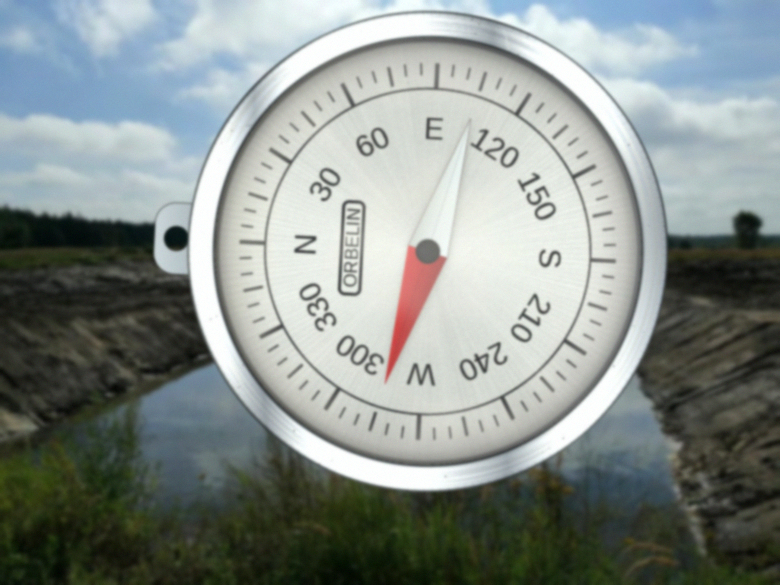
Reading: value=285 unit=°
